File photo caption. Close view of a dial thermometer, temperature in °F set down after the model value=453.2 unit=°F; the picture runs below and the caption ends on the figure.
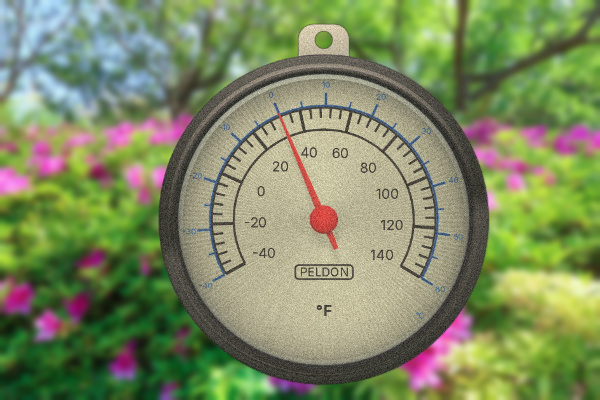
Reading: value=32 unit=°F
